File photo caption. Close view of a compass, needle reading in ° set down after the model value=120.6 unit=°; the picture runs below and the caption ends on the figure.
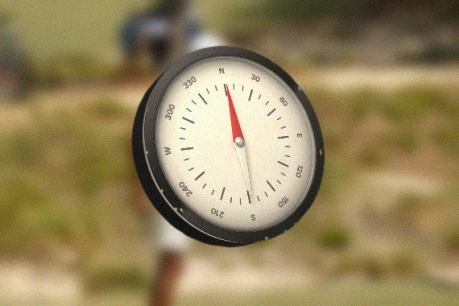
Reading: value=0 unit=°
